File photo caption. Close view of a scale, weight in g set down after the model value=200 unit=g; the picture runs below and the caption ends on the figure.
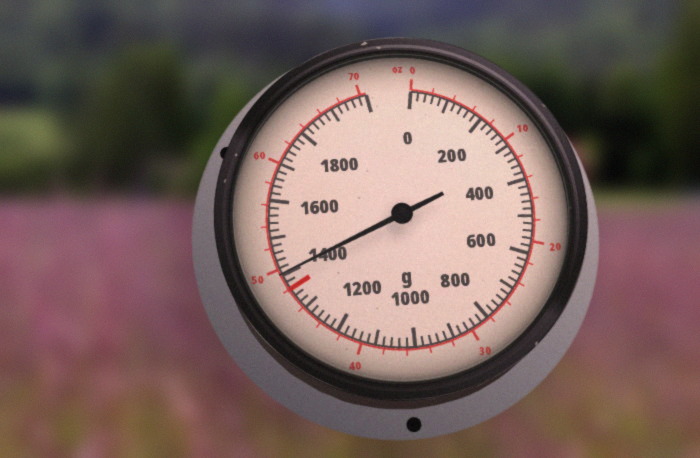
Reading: value=1400 unit=g
